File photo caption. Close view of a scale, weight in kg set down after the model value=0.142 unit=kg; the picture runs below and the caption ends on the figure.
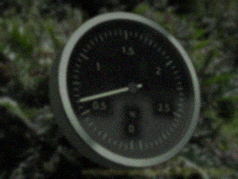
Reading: value=0.6 unit=kg
